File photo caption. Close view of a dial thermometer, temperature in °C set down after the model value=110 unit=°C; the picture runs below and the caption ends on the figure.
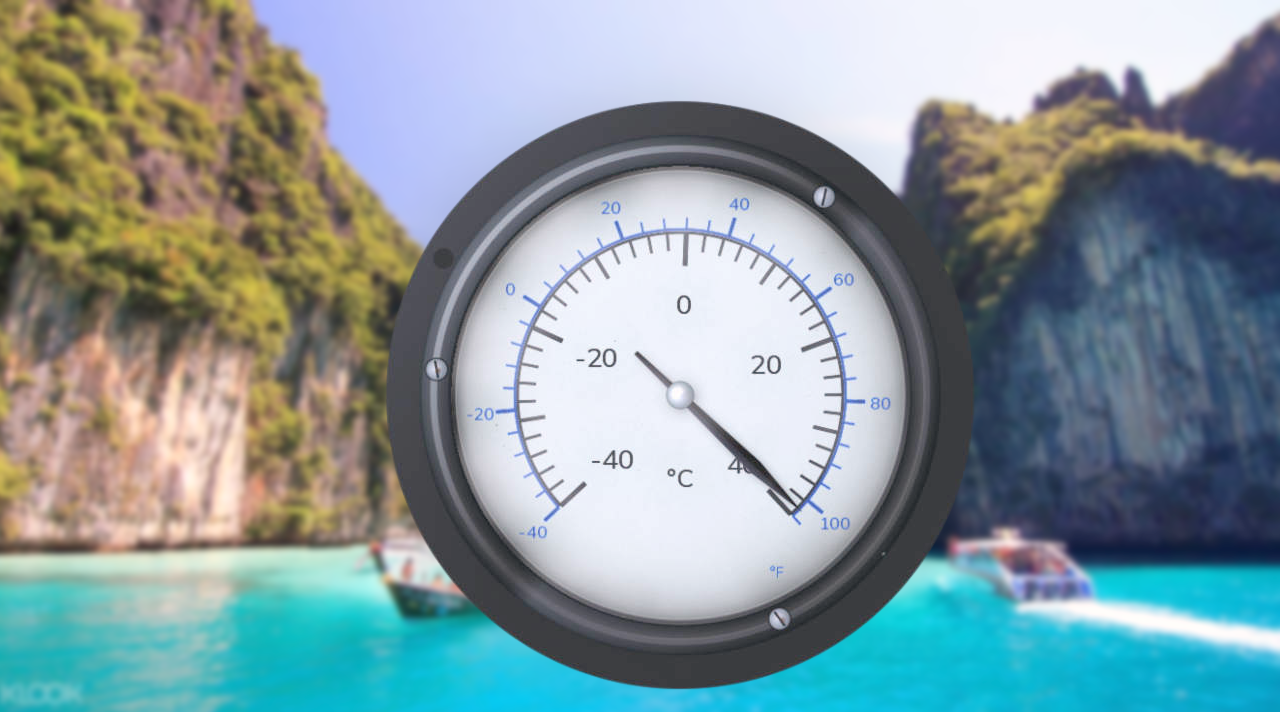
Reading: value=39 unit=°C
